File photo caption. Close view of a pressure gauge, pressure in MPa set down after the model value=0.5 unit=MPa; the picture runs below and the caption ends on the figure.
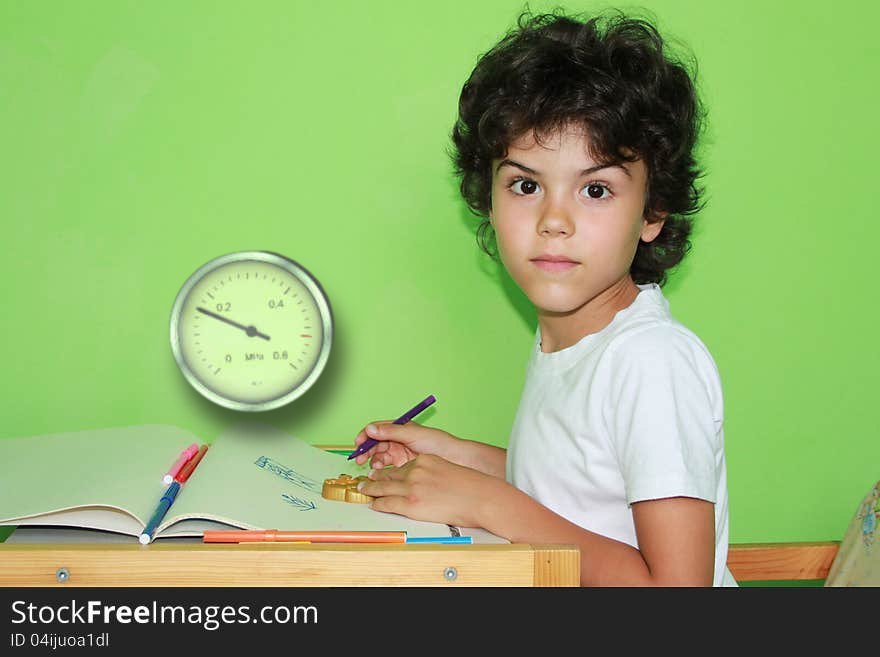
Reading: value=0.16 unit=MPa
